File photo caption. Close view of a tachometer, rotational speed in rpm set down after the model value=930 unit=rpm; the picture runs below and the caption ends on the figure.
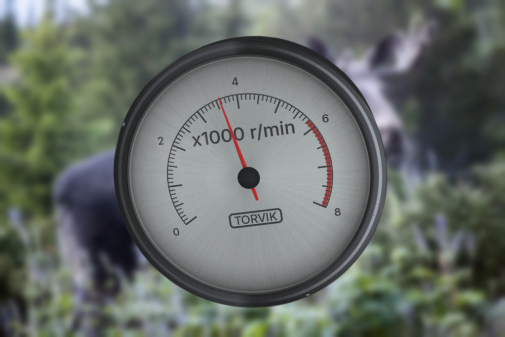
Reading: value=3600 unit=rpm
